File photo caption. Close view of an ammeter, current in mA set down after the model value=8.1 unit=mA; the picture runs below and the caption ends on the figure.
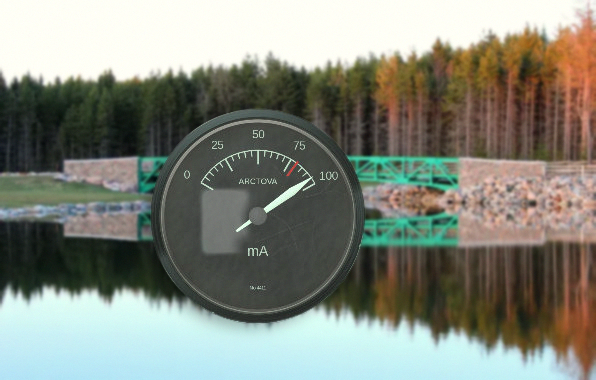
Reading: value=95 unit=mA
